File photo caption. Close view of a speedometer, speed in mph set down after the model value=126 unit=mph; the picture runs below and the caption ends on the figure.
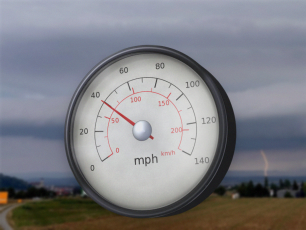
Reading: value=40 unit=mph
